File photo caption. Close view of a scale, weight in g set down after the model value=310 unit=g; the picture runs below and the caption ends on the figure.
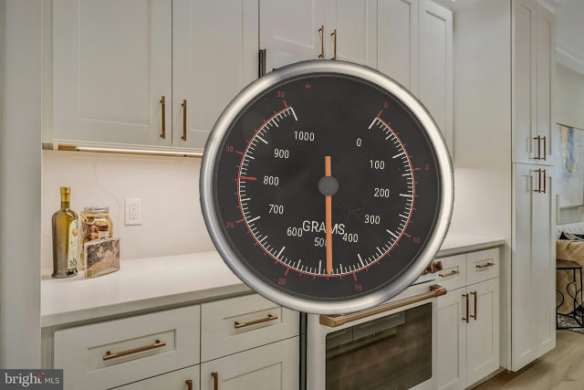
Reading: value=480 unit=g
